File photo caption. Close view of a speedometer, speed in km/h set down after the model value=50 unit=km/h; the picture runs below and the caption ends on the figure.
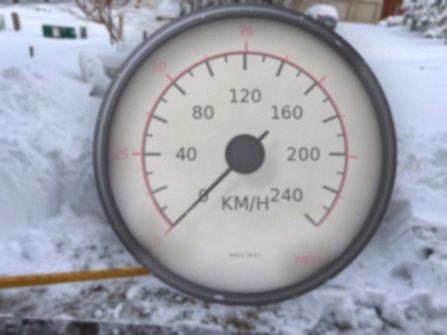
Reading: value=0 unit=km/h
